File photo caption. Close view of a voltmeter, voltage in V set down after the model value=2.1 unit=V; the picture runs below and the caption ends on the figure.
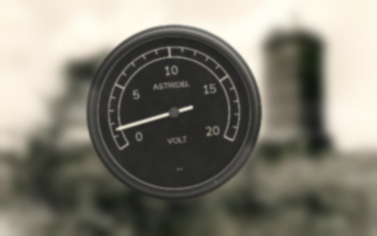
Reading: value=1.5 unit=V
